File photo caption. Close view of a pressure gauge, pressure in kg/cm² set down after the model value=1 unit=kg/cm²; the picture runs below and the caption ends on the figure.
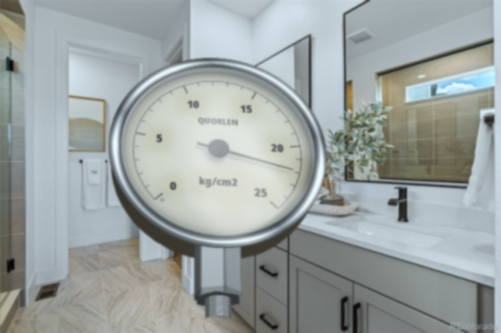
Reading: value=22 unit=kg/cm²
